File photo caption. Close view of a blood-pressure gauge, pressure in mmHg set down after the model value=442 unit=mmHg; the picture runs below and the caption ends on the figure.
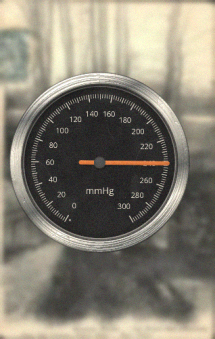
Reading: value=240 unit=mmHg
